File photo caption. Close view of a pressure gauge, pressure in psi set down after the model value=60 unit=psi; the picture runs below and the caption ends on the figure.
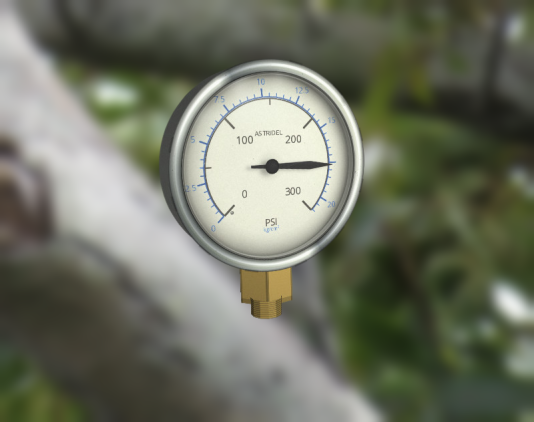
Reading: value=250 unit=psi
